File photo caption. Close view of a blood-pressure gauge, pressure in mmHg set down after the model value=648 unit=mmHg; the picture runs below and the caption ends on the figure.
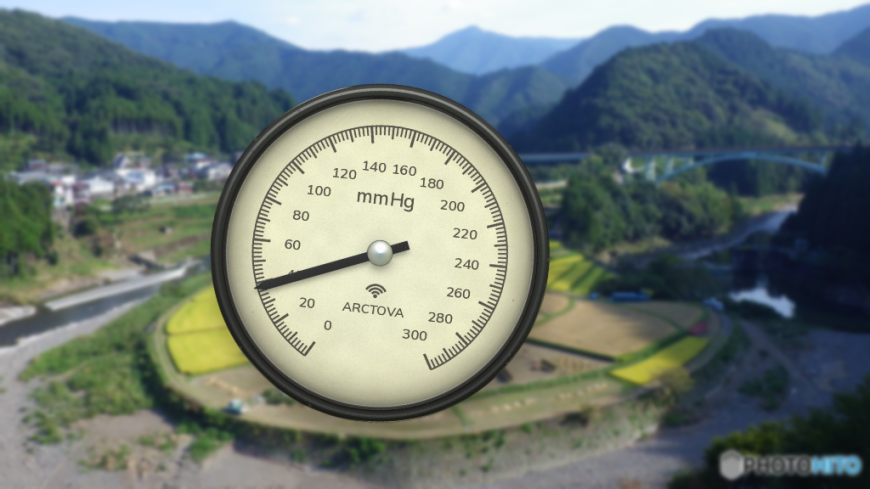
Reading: value=38 unit=mmHg
